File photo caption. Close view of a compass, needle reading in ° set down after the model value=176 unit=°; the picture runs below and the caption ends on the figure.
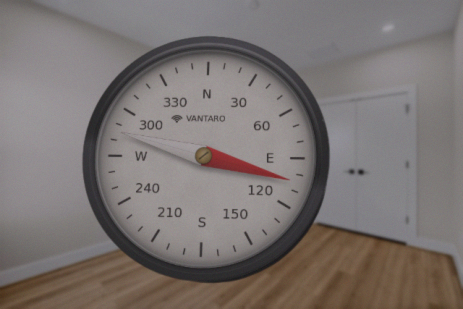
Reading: value=105 unit=°
